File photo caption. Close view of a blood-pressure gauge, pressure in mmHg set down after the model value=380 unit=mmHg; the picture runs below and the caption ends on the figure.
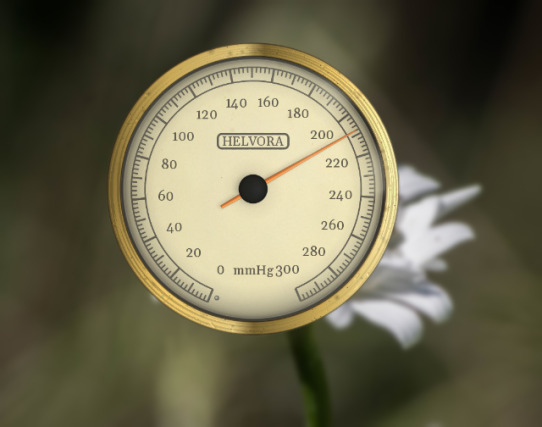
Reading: value=208 unit=mmHg
